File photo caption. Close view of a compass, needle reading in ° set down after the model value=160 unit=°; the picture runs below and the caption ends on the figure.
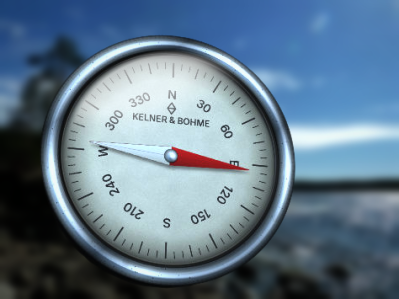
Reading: value=95 unit=°
